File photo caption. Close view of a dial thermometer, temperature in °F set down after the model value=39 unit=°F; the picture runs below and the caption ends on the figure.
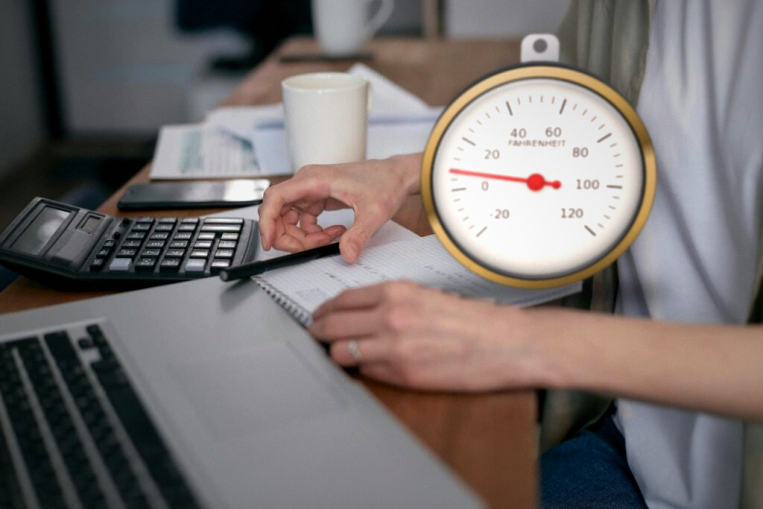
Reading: value=8 unit=°F
